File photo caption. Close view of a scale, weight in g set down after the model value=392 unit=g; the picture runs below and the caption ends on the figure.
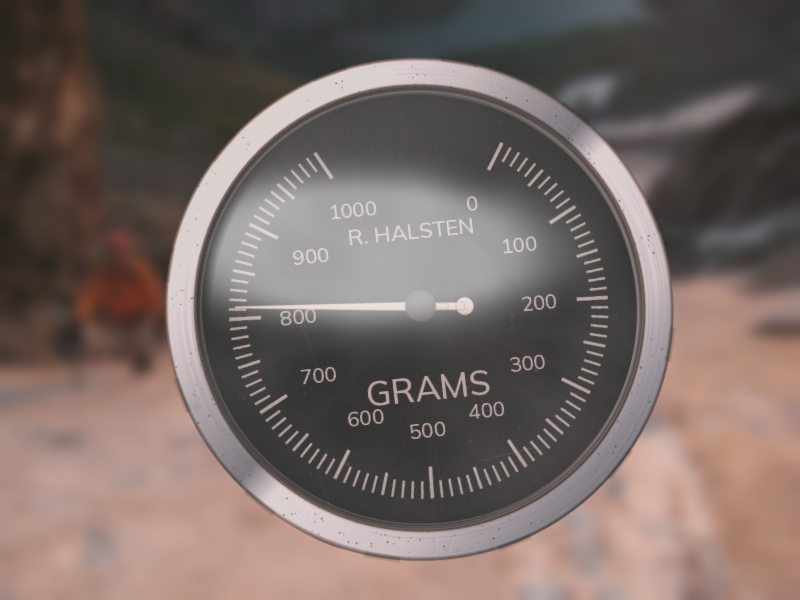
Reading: value=810 unit=g
